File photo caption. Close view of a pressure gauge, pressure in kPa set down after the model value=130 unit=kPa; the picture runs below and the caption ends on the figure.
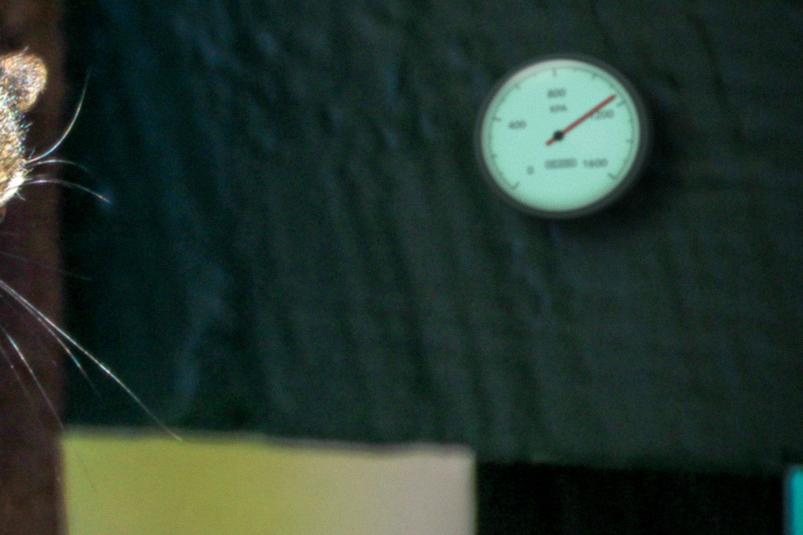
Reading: value=1150 unit=kPa
